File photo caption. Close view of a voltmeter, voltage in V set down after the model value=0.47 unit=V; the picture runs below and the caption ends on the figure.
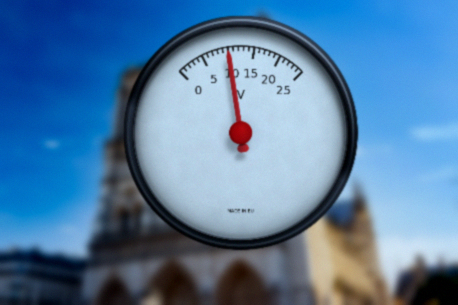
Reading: value=10 unit=V
